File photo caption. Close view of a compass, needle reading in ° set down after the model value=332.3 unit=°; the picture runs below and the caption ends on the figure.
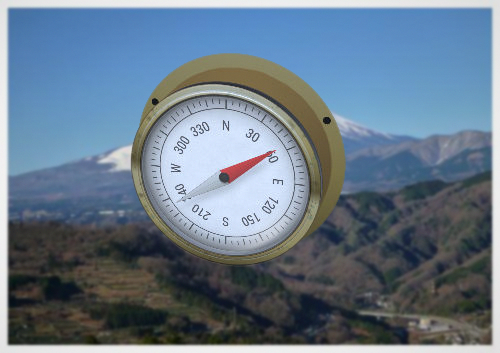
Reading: value=55 unit=°
